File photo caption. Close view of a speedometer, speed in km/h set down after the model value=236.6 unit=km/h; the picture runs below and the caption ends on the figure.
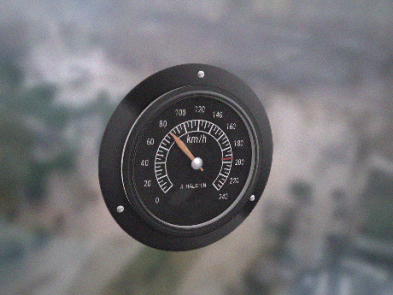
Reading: value=80 unit=km/h
